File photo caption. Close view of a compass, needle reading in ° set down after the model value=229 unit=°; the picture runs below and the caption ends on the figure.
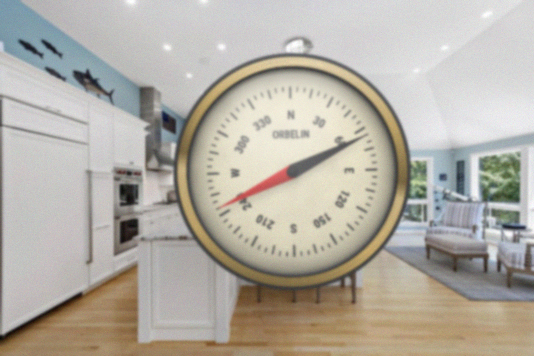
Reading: value=245 unit=°
